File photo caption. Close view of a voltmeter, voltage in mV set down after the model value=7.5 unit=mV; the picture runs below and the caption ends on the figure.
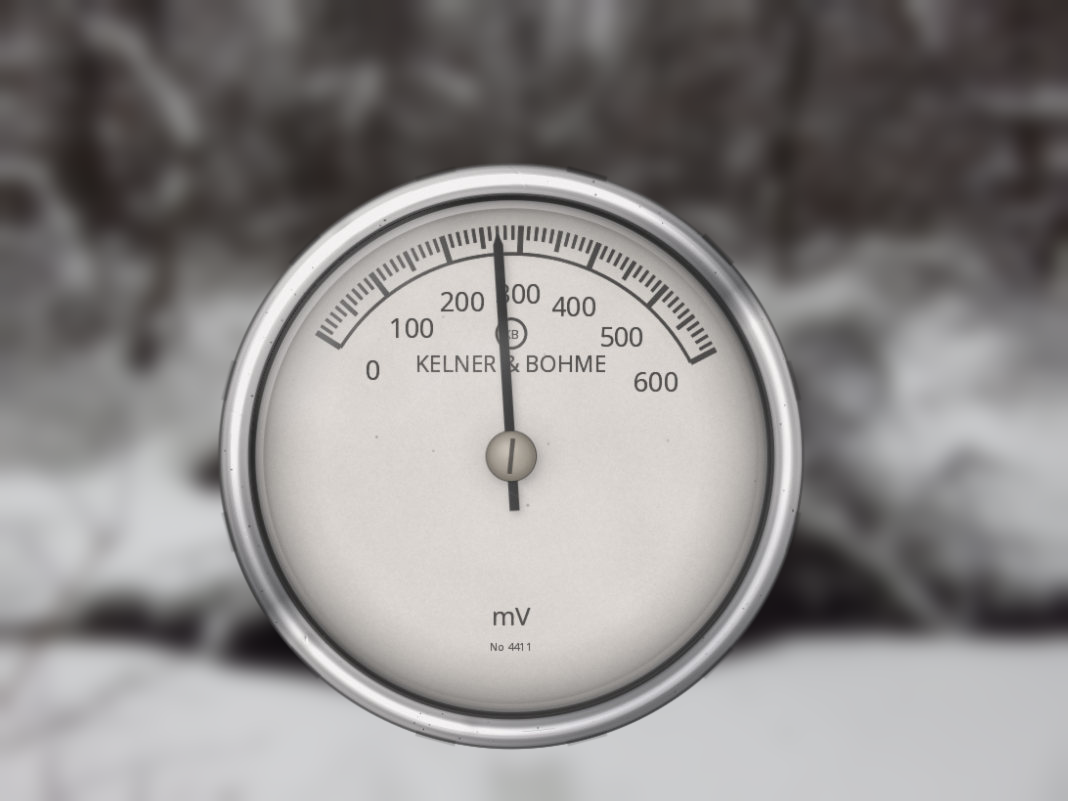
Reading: value=270 unit=mV
